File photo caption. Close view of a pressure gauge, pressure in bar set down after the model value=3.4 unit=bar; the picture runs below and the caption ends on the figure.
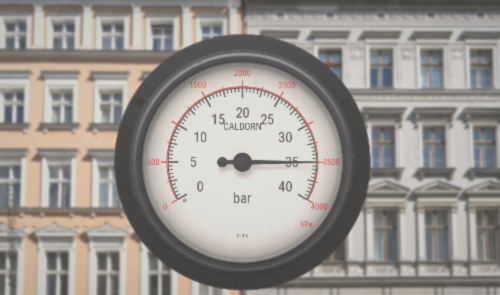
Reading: value=35 unit=bar
